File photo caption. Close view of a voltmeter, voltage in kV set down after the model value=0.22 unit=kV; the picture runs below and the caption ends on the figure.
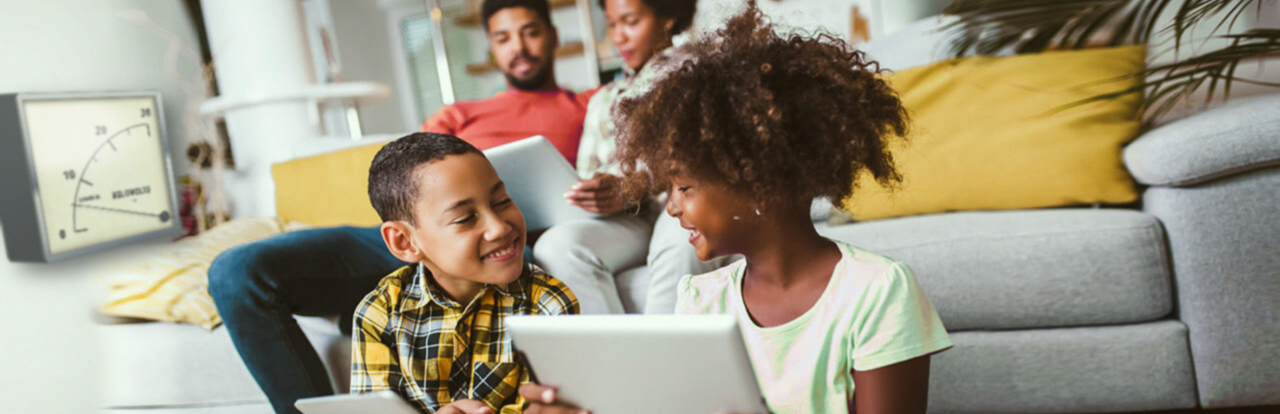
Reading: value=5 unit=kV
